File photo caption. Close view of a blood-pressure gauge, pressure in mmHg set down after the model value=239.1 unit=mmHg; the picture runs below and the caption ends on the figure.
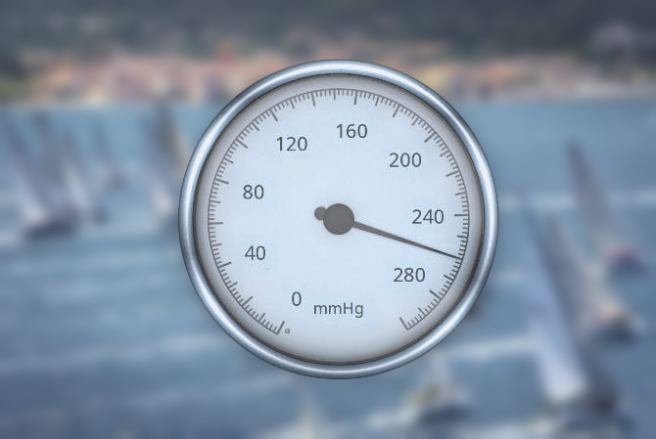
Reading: value=260 unit=mmHg
